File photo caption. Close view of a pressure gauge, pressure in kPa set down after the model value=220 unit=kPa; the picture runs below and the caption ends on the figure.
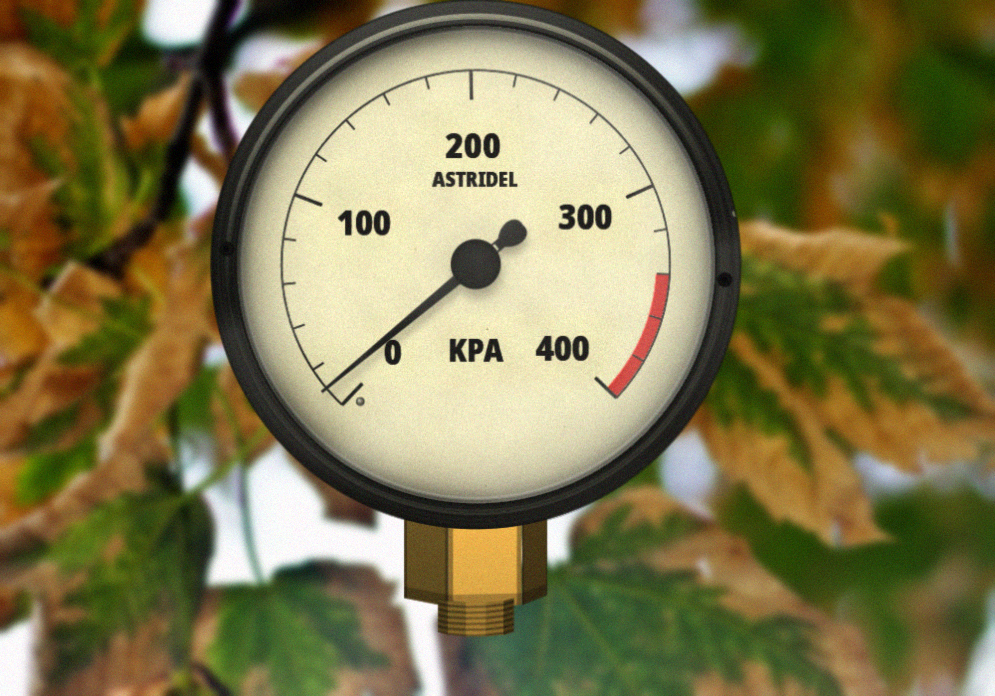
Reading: value=10 unit=kPa
